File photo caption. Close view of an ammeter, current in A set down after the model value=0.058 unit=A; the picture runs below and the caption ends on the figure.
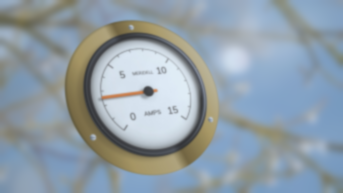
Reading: value=2.5 unit=A
